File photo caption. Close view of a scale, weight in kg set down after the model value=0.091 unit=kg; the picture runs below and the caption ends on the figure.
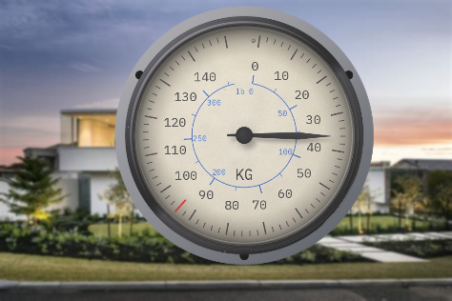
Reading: value=36 unit=kg
